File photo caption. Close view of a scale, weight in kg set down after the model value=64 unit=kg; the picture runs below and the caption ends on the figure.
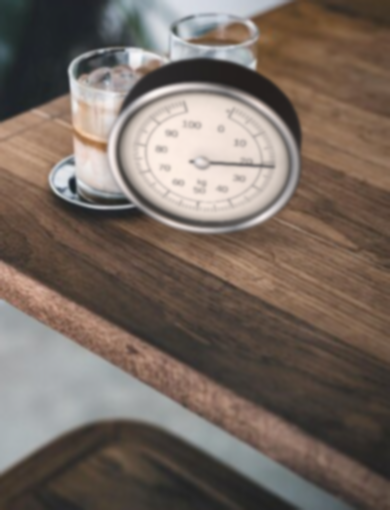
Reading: value=20 unit=kg
